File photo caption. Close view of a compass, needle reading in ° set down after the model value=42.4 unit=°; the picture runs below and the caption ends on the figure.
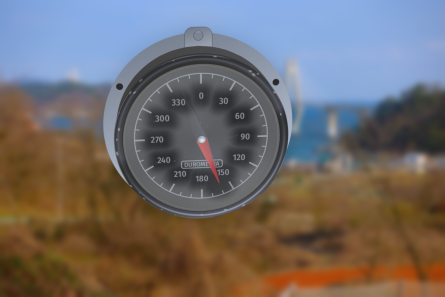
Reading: value=160 unit=°
